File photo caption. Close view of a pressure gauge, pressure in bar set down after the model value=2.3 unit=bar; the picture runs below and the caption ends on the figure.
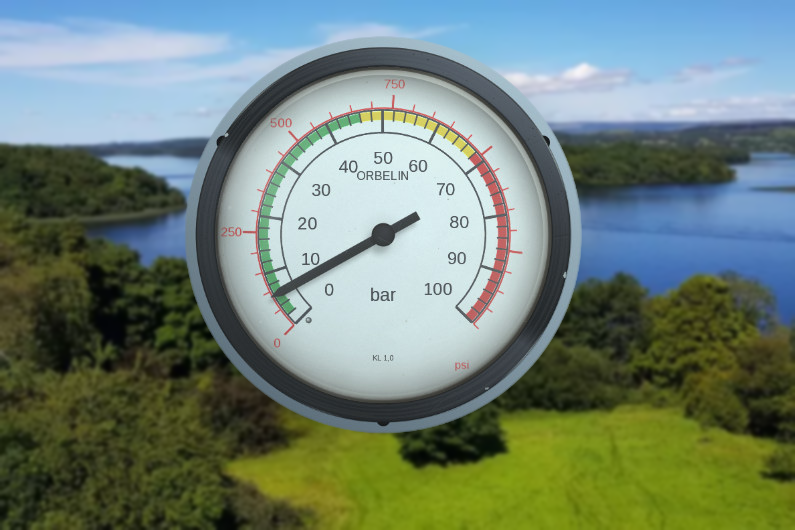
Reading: value=6 unit=bar
